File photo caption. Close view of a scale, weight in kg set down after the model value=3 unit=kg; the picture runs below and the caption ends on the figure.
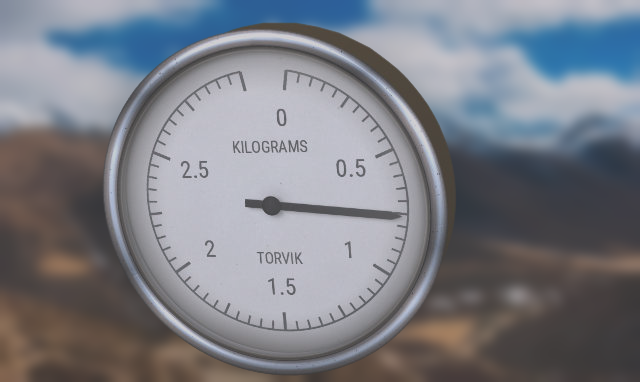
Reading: value=0.75 unit=kg
